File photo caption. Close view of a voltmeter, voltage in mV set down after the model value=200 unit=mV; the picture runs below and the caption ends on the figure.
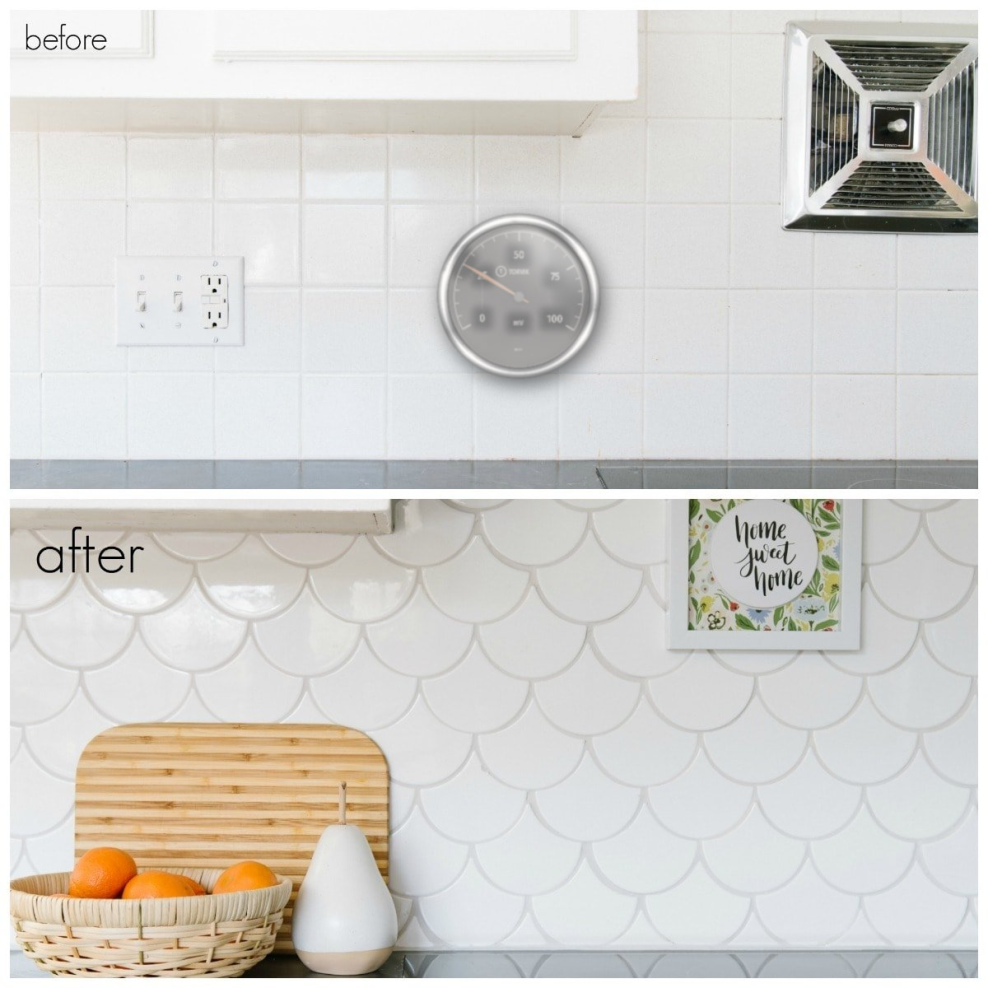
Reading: value=25 unit=mV
